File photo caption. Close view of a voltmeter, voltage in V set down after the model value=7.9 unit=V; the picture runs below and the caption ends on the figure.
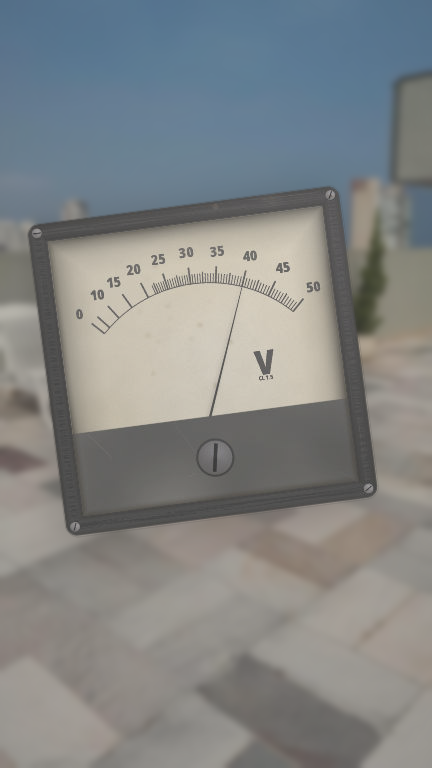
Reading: value=40 unit=V
